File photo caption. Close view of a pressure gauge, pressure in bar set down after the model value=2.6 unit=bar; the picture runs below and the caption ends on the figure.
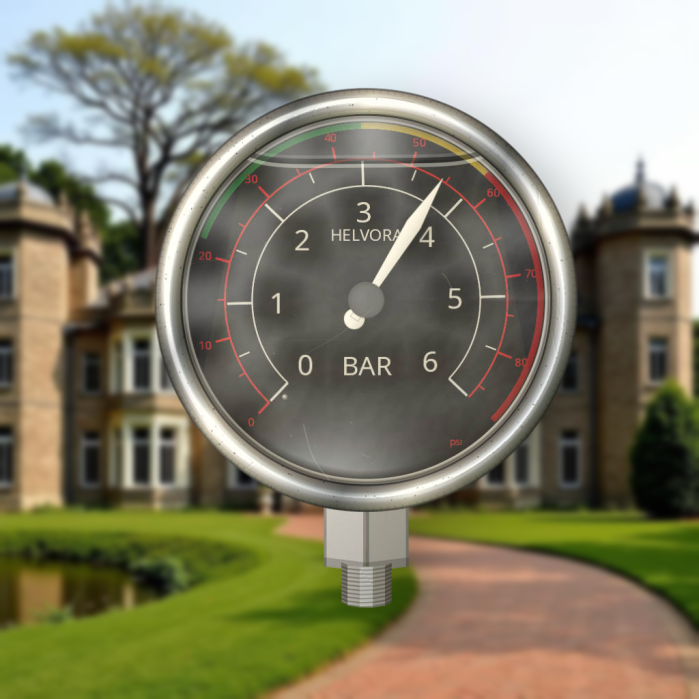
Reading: value=3.75 unit=bar
